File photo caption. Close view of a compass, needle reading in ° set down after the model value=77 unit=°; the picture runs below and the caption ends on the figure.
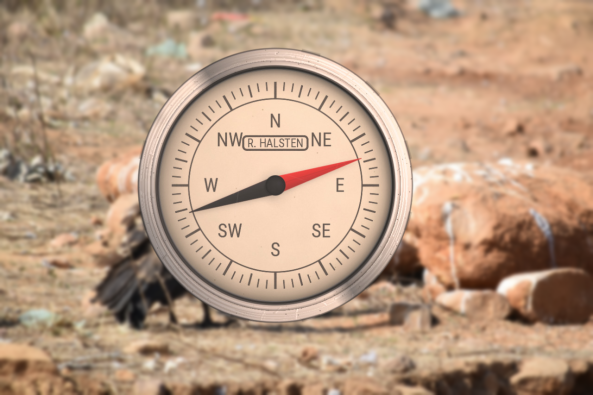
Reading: value=72.5 unit=°
